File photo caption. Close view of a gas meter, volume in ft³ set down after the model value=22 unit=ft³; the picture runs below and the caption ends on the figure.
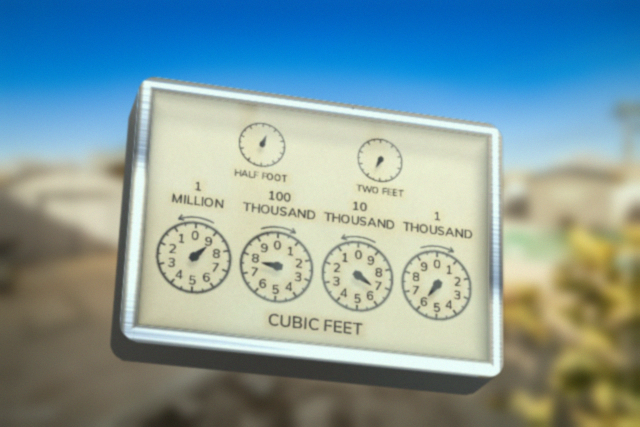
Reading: value=876600 unit=ft³
